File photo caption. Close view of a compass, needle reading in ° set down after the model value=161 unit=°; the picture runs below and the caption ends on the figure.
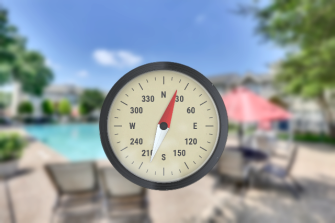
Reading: value=20 unit=°
